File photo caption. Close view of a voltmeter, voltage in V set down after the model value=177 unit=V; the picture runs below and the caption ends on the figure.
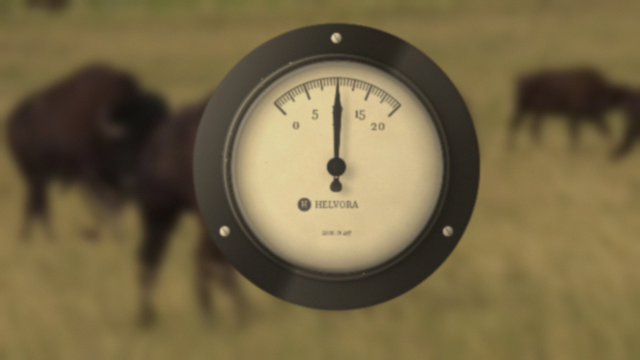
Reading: value=10 unit=V
